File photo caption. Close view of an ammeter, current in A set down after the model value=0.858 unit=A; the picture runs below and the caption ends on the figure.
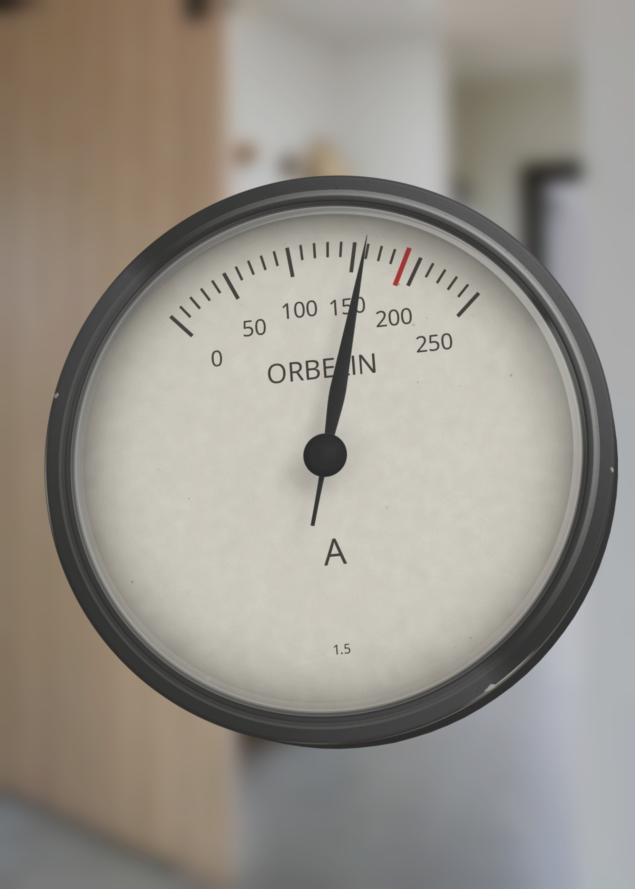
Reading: value=160 unit=A
